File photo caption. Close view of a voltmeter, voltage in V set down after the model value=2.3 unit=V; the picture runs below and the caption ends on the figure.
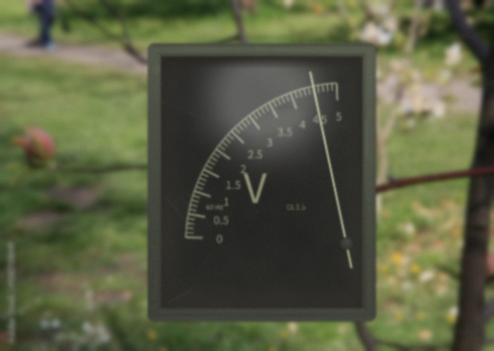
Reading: value=4.5 unit=V
